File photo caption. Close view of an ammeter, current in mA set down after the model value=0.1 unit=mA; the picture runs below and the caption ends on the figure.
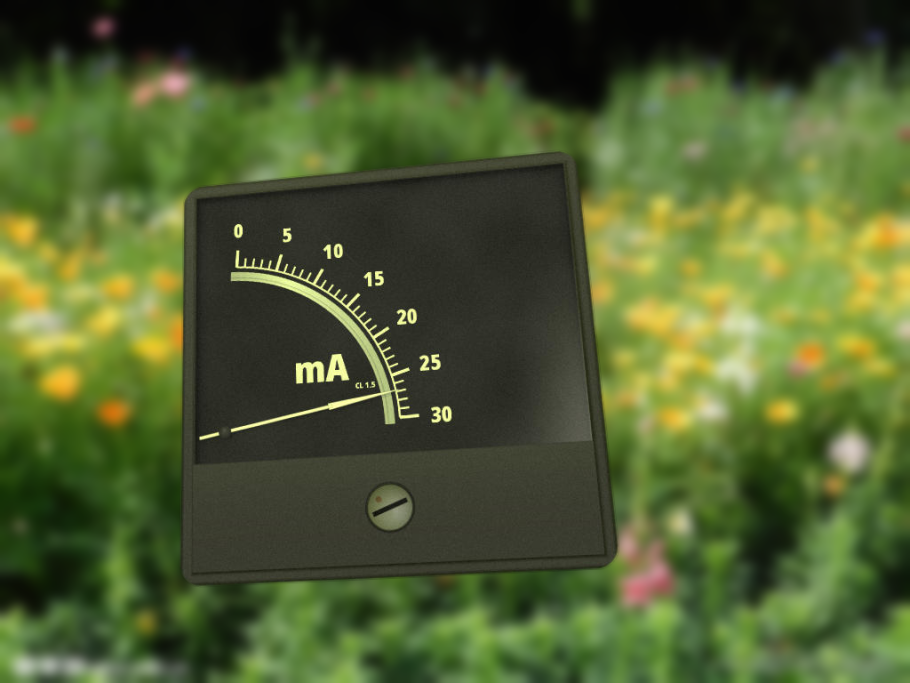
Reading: value=27 unit=mA
